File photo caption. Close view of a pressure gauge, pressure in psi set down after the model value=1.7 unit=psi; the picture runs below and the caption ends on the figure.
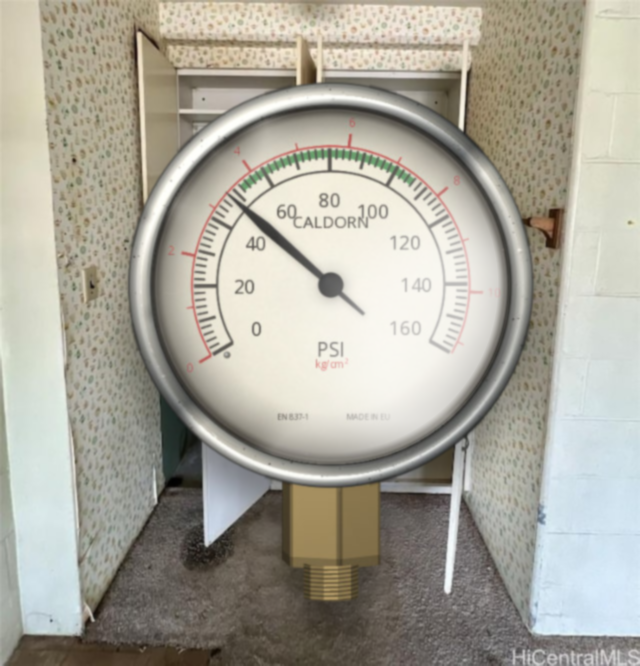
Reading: value=48 unit=psi
